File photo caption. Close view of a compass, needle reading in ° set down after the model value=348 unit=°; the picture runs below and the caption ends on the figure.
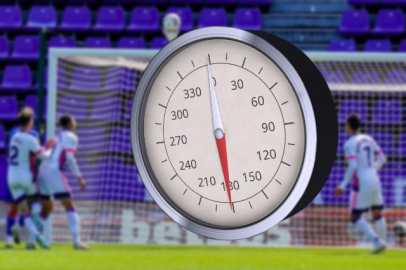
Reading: value=180 unit=°
